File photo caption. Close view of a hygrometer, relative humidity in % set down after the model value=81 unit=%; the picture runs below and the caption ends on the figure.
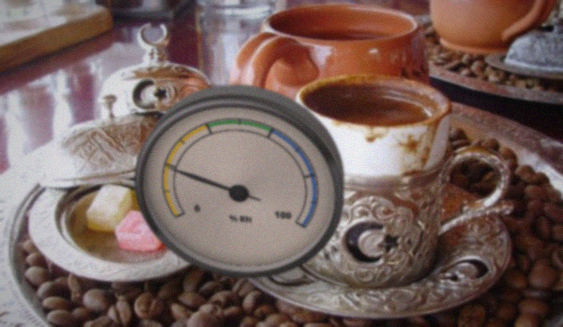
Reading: value=20 unit=%
